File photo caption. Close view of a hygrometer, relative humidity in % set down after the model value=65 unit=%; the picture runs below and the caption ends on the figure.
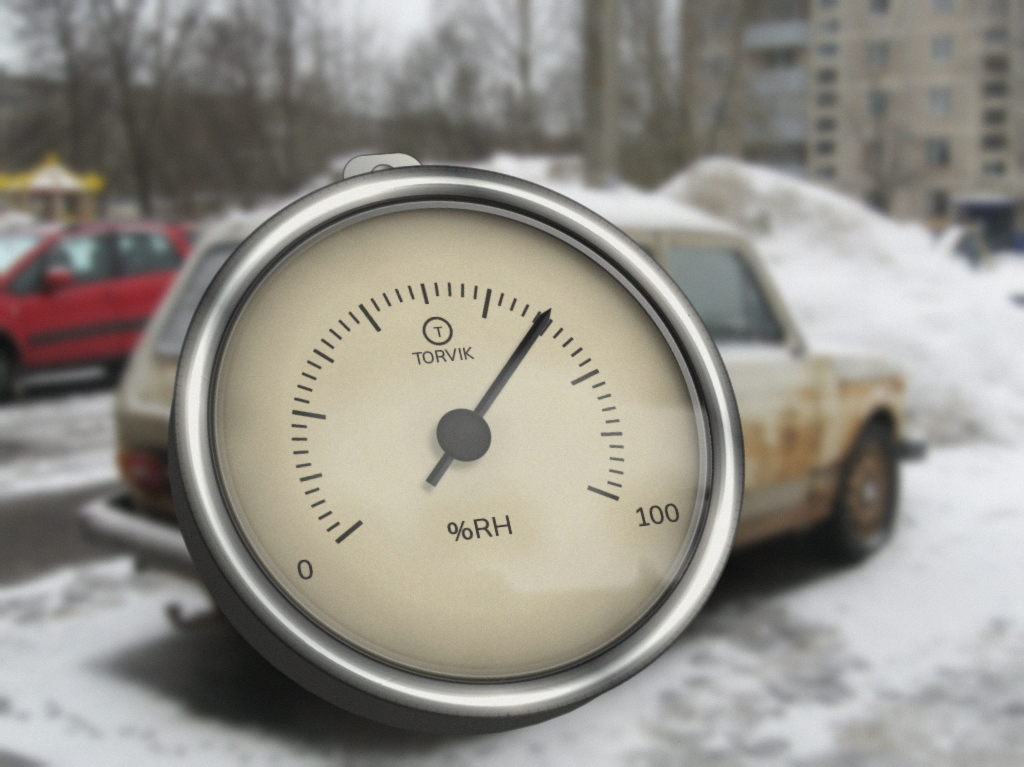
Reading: value=69 unit=%
